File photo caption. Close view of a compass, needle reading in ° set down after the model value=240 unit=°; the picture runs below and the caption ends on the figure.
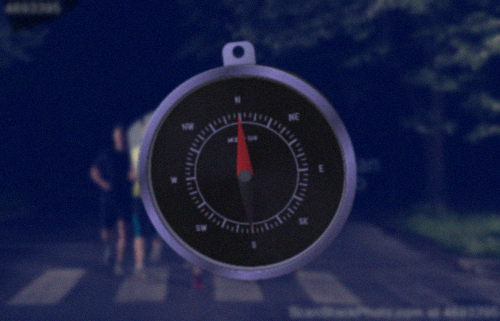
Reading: value=0 unit=°
